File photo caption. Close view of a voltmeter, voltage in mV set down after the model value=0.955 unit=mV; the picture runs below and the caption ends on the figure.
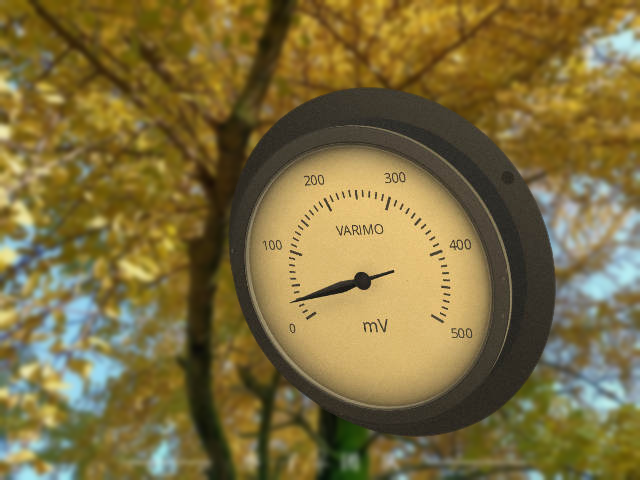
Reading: value=30 unit=mV
